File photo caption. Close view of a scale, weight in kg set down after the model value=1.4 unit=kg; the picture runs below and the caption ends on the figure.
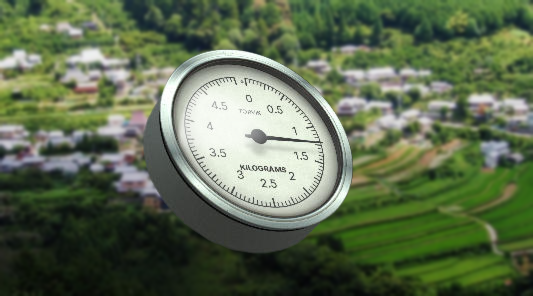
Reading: value=1.25 unit=kg
